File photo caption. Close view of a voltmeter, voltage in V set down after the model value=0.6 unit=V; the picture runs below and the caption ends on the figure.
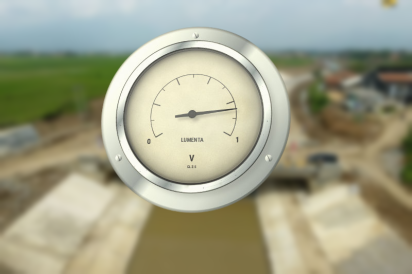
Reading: value=0.85 unit=V
